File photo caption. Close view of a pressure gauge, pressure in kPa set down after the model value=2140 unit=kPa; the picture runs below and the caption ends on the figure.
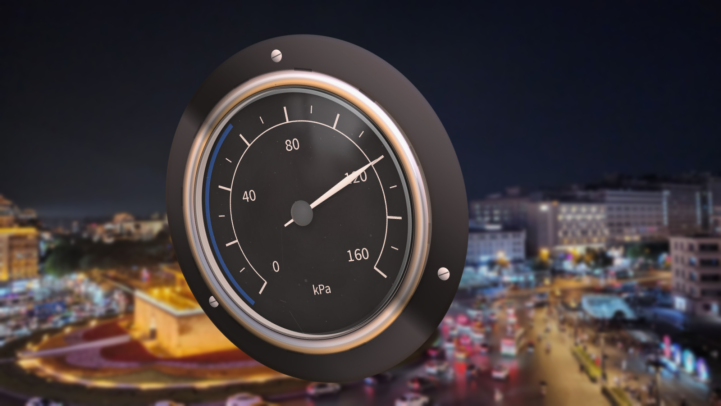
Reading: value=120 unit=kPa
